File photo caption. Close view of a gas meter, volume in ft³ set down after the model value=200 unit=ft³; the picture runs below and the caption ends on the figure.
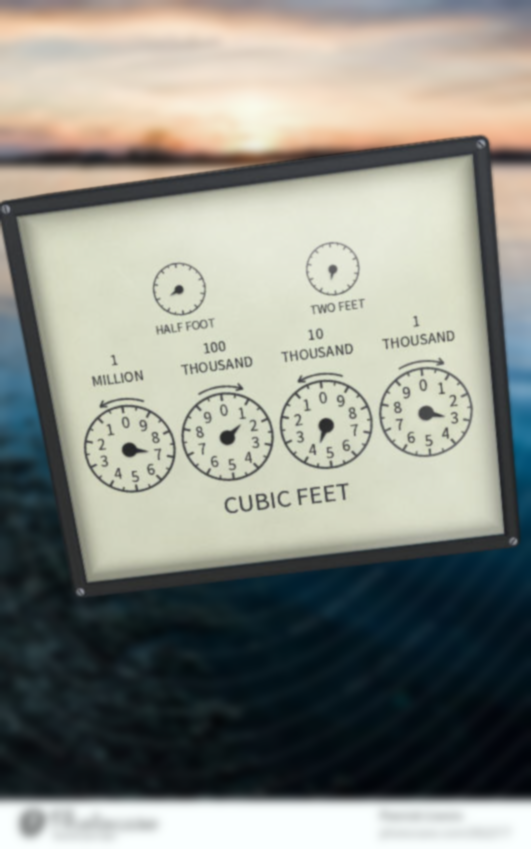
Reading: value=714300 unit=ft³
